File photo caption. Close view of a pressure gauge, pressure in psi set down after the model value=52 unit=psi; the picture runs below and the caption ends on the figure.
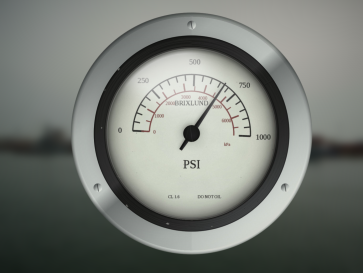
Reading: value=675 unit=psi
